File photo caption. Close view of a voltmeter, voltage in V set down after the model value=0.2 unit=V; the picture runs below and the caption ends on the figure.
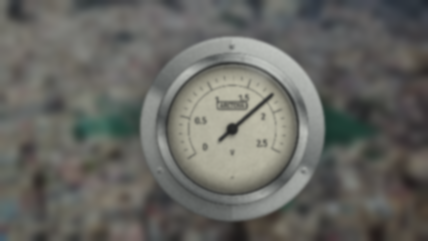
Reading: value=1.8 unit=V
